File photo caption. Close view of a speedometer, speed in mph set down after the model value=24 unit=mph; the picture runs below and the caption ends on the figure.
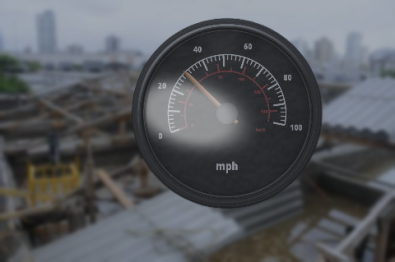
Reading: value=30 unit=mph
